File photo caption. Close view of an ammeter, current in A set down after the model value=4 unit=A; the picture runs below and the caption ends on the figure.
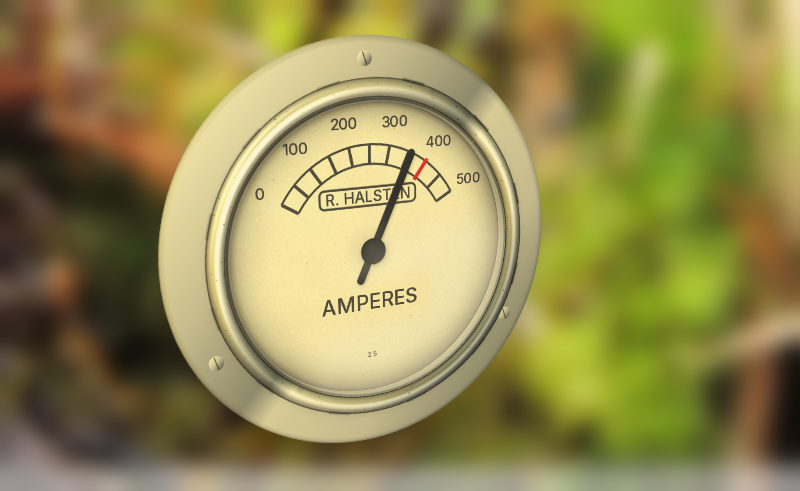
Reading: value=350 unit=A
